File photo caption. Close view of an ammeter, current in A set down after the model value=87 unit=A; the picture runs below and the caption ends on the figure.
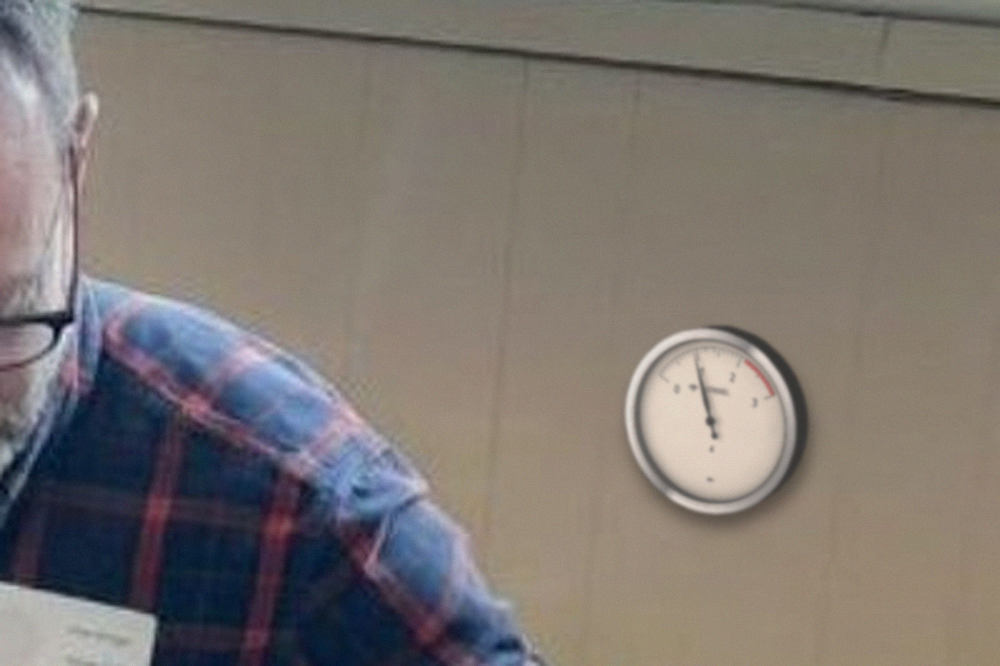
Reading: value=1 unit=A
